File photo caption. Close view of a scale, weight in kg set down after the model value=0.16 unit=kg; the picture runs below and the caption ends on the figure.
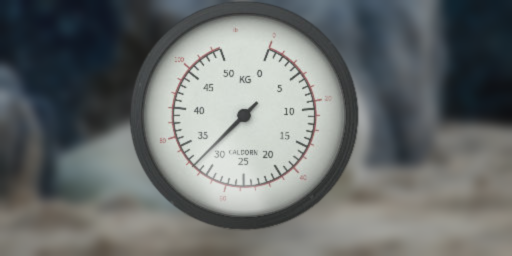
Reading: value=32 unit=kg
